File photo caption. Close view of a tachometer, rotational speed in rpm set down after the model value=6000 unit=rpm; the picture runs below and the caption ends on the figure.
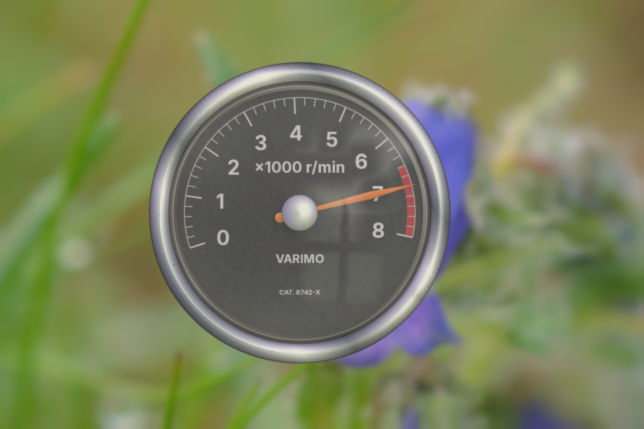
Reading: value=7000 unit=rpm
